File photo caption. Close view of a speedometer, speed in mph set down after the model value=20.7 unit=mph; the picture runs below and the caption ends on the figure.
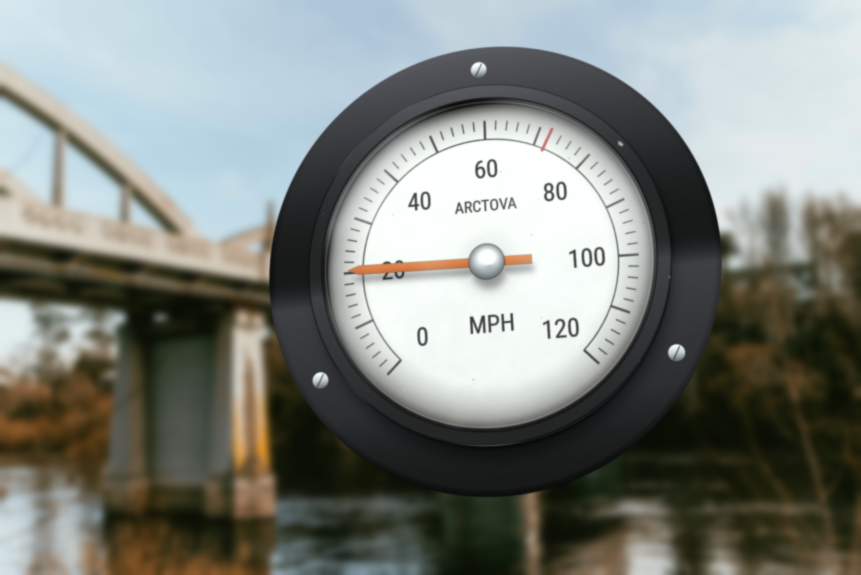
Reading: value=20 unit=mph
